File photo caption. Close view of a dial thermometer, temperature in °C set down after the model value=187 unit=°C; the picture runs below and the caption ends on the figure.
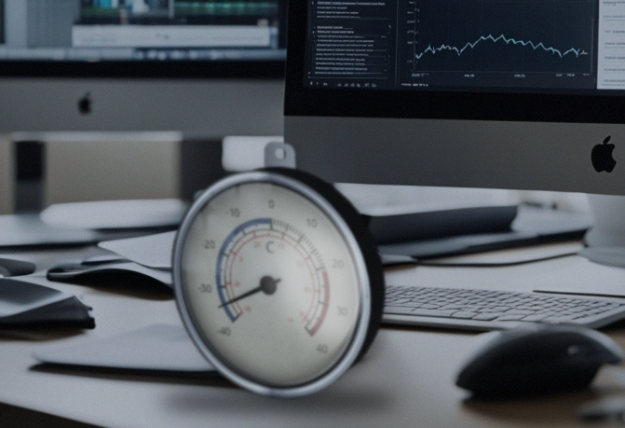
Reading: value=-35 unit=°C
